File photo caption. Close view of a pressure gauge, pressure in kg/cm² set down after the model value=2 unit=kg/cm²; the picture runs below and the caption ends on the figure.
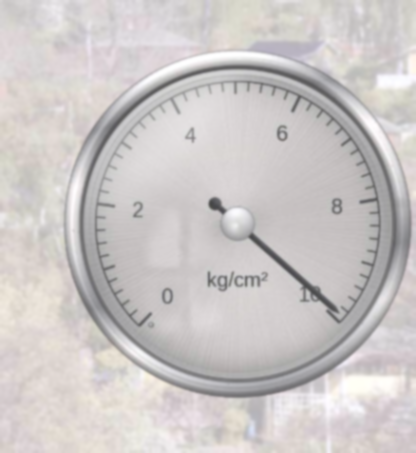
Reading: value=9.9 unit=kg/cm²
